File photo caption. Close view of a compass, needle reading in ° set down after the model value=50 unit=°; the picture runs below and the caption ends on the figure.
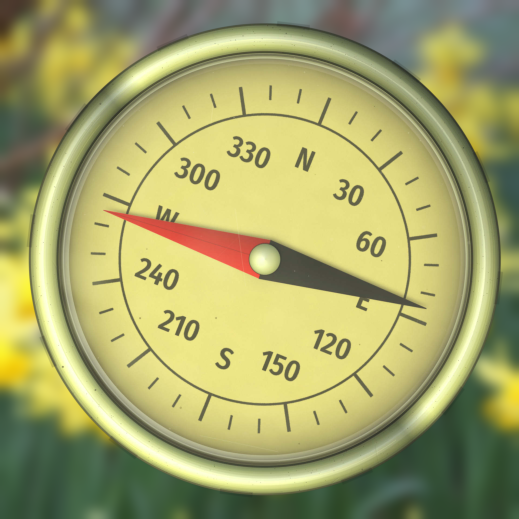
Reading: value=265 unit=°
